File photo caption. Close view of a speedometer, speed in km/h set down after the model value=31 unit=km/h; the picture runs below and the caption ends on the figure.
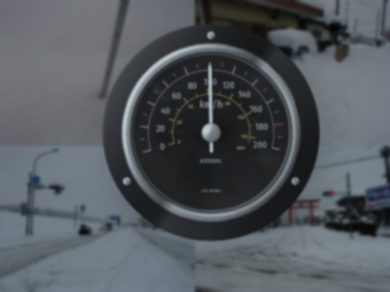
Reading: value=100 unit=km/h
